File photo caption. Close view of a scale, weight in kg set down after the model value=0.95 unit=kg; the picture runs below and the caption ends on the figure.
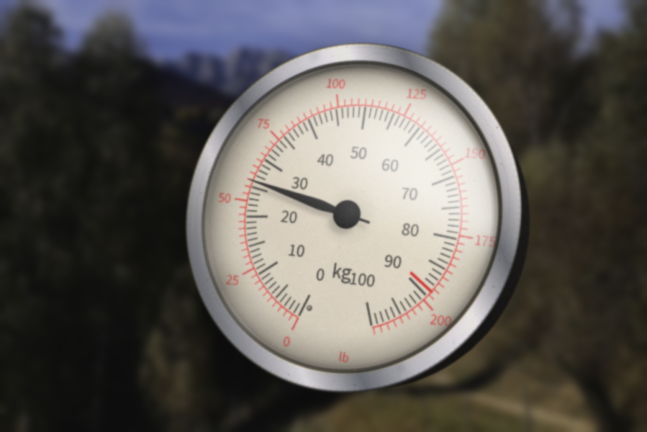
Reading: value=26 unit=kg
